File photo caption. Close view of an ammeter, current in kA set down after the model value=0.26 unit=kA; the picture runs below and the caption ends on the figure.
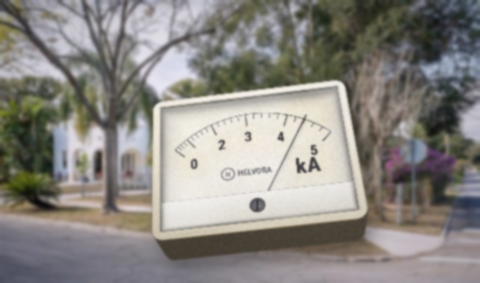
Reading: value=4.4 unit=kA
